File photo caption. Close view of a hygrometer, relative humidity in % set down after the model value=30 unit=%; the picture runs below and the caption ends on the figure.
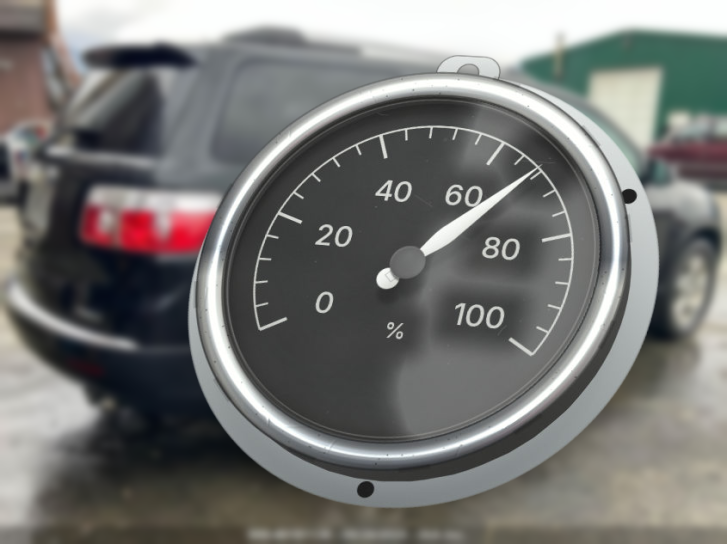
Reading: value=68 unit=%
